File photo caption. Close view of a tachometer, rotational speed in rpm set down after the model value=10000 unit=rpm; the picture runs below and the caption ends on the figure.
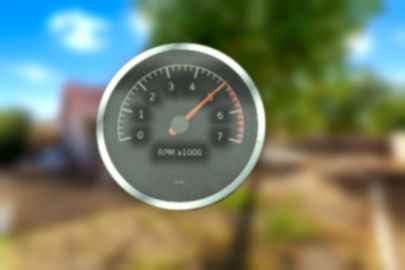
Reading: value=5000 unit=rpm
